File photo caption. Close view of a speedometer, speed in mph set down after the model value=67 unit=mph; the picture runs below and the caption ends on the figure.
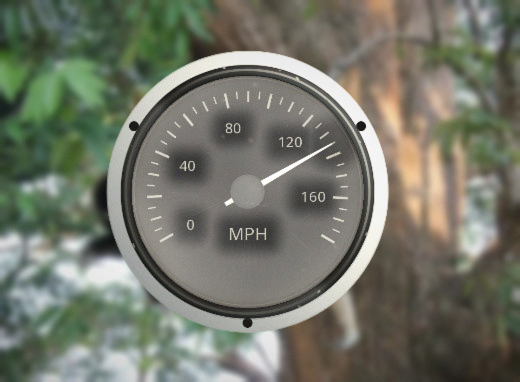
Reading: value=135 unit=mph
